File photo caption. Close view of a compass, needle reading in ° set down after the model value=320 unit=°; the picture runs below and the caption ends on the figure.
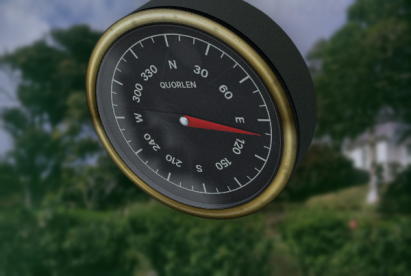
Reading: value=100 unit=°
